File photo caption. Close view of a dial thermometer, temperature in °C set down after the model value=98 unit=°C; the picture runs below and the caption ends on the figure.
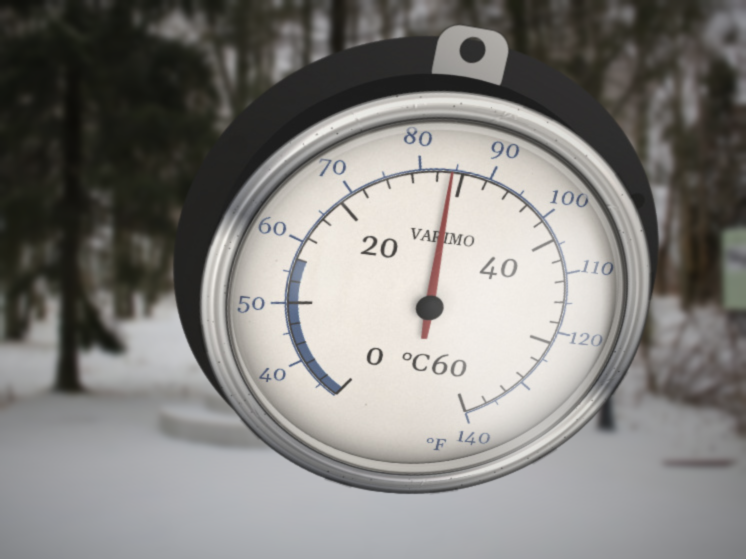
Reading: value=29 unit=°C
